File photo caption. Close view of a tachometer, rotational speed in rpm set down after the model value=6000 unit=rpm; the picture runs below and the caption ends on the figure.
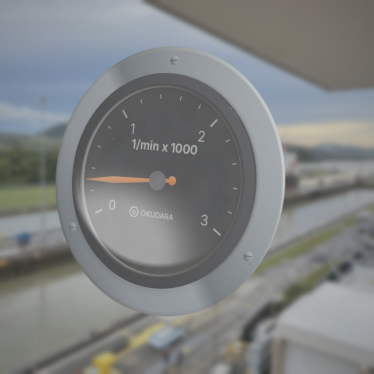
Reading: value=300 unit=rpm
